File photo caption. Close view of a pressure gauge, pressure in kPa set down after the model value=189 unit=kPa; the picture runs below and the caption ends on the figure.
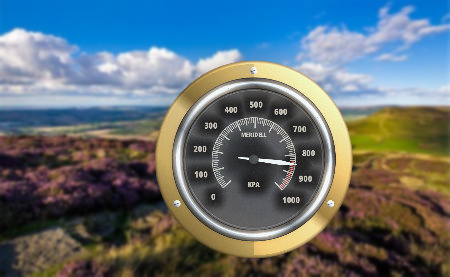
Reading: value=850 unit=kPa
